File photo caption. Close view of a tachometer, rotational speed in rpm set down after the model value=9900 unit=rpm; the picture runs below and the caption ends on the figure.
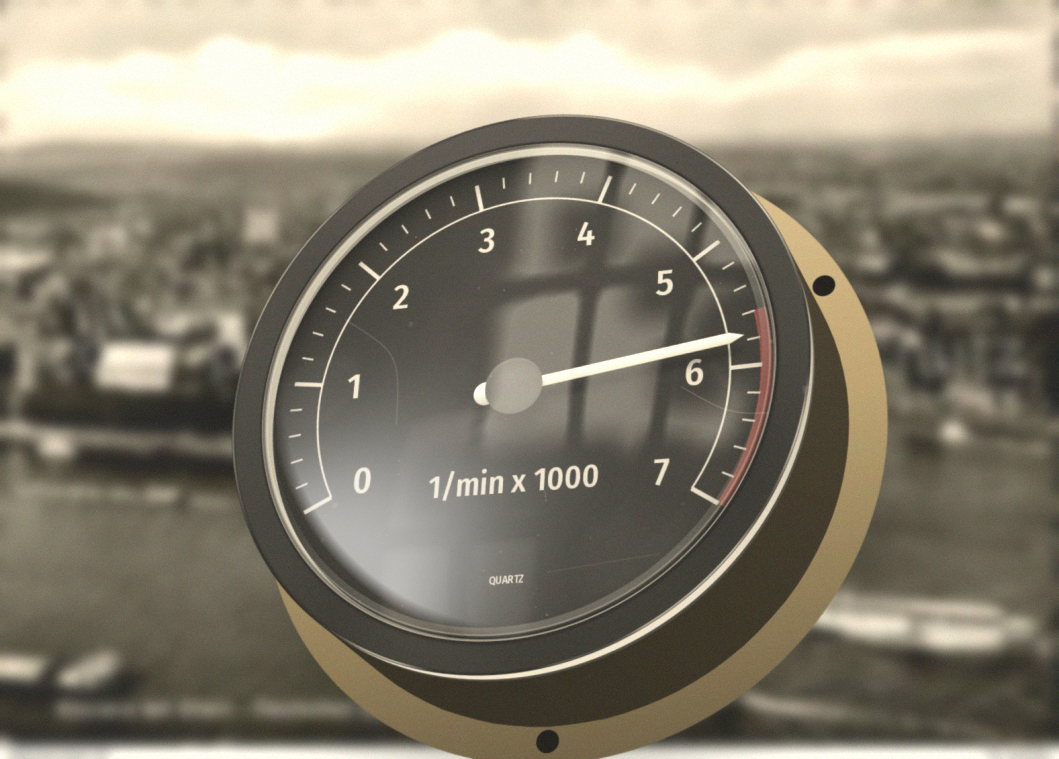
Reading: value=5800 unit=rpm
